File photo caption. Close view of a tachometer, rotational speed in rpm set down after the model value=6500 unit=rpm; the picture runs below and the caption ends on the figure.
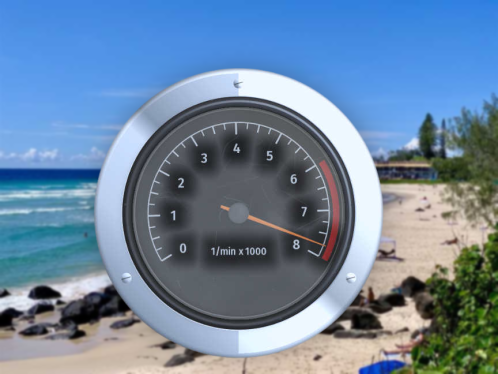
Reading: value=7750 unit=rpm
